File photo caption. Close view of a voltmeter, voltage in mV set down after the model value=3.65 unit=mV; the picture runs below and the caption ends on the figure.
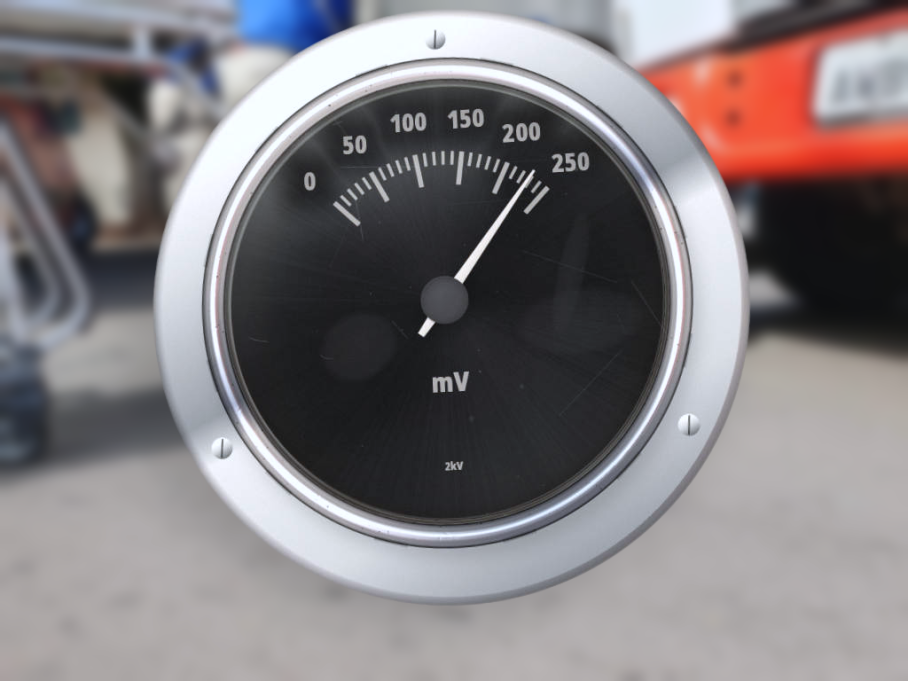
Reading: value=230 unit=mV
